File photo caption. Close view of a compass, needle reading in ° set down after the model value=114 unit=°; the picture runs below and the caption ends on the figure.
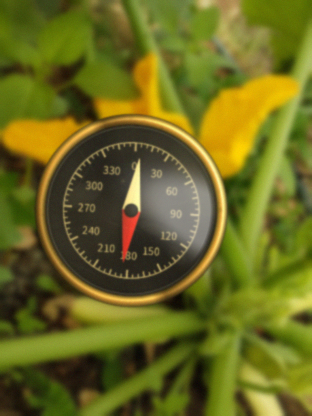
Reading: value=185 unit=°
